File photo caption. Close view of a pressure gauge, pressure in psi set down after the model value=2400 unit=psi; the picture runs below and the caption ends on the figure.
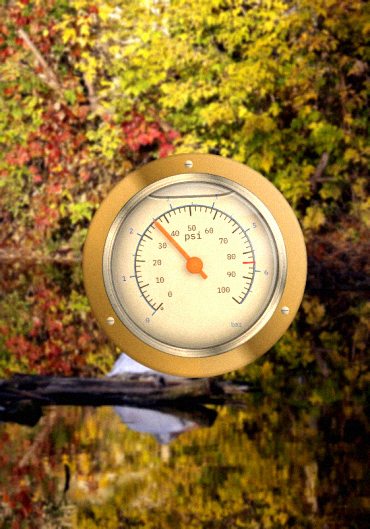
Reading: value=36 unit=psi
